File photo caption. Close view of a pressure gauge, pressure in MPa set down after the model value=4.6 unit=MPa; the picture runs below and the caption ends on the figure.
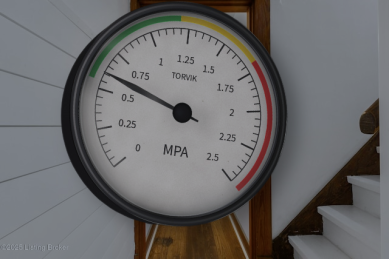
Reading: value=0.6 unit=MPa
